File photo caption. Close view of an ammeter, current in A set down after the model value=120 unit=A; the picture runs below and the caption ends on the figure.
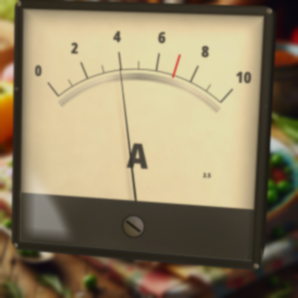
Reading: value=4 unit=A
